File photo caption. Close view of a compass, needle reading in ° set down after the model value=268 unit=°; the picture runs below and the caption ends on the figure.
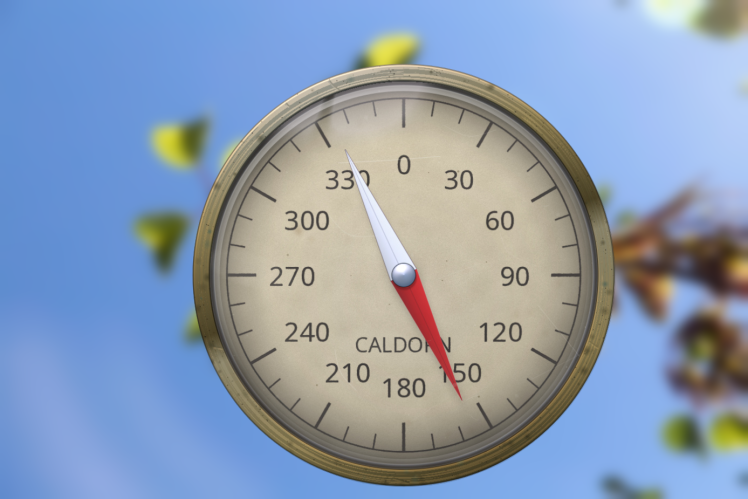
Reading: value=155 unit=°
